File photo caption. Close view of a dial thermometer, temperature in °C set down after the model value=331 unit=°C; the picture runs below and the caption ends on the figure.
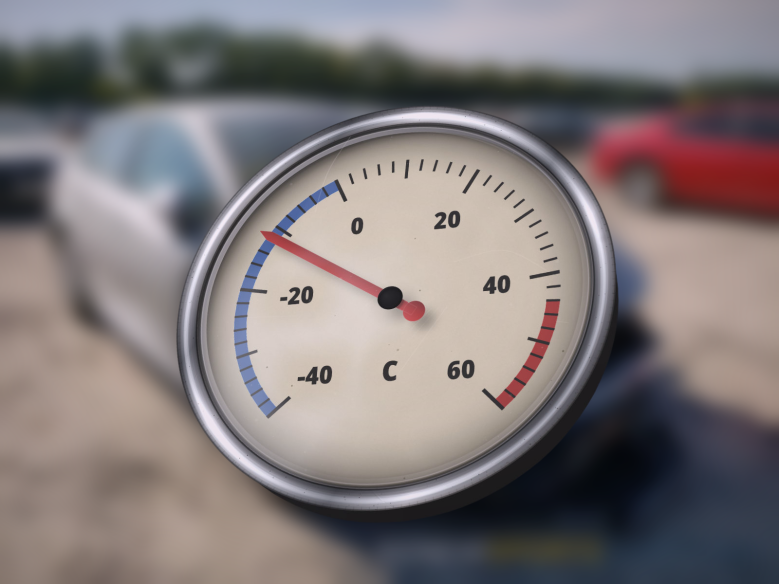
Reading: value=-12 unit=°C
